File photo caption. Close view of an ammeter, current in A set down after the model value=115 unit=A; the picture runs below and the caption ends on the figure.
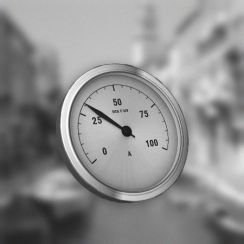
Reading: value=30 unit=A
